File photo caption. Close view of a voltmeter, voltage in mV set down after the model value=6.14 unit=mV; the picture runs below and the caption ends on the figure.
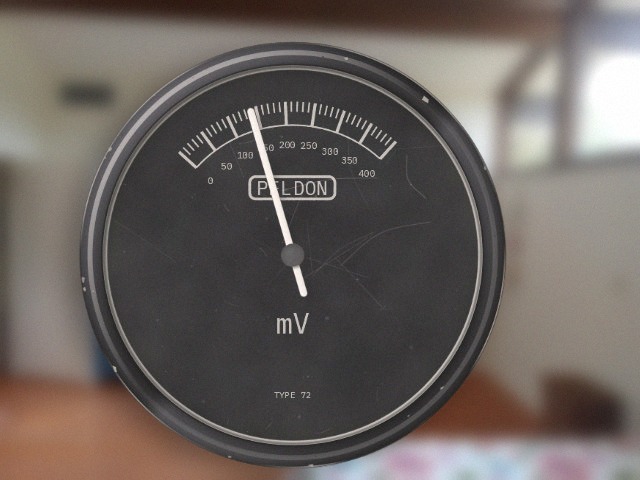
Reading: value=140 unit=mV
